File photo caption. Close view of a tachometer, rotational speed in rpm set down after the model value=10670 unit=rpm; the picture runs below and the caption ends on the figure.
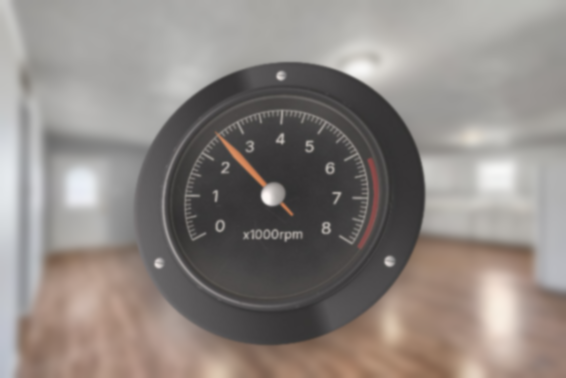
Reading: value=2500 unit=rpm
